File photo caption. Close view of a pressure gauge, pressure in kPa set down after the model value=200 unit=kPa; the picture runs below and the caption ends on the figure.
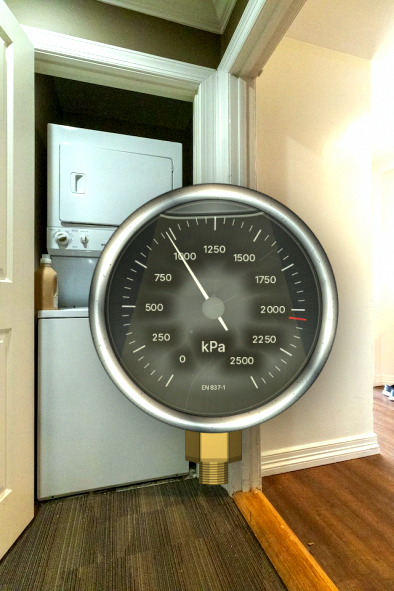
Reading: value=975 unit=kPa
